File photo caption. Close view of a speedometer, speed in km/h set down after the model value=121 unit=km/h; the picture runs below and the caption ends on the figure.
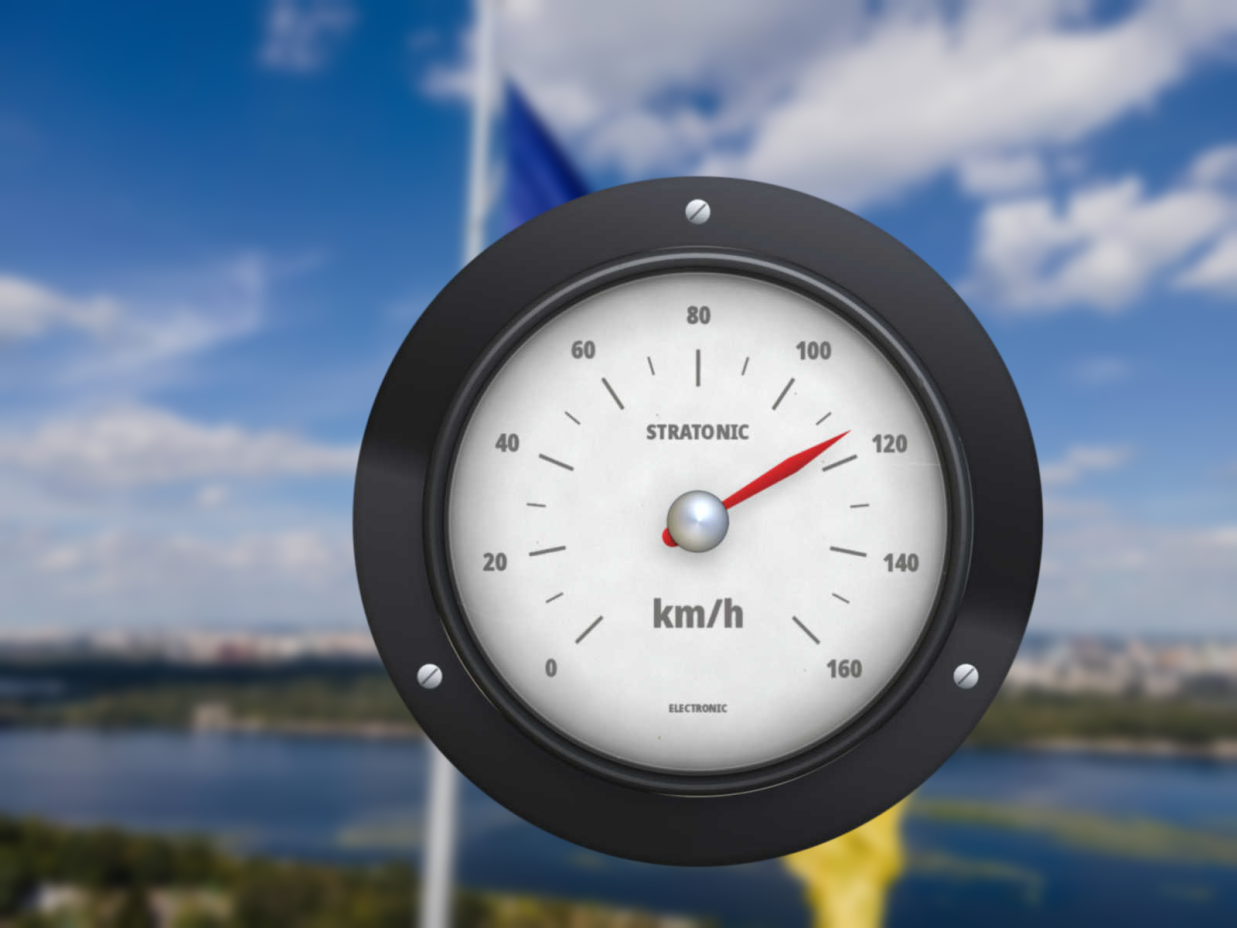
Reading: value=115 unit=km/h
